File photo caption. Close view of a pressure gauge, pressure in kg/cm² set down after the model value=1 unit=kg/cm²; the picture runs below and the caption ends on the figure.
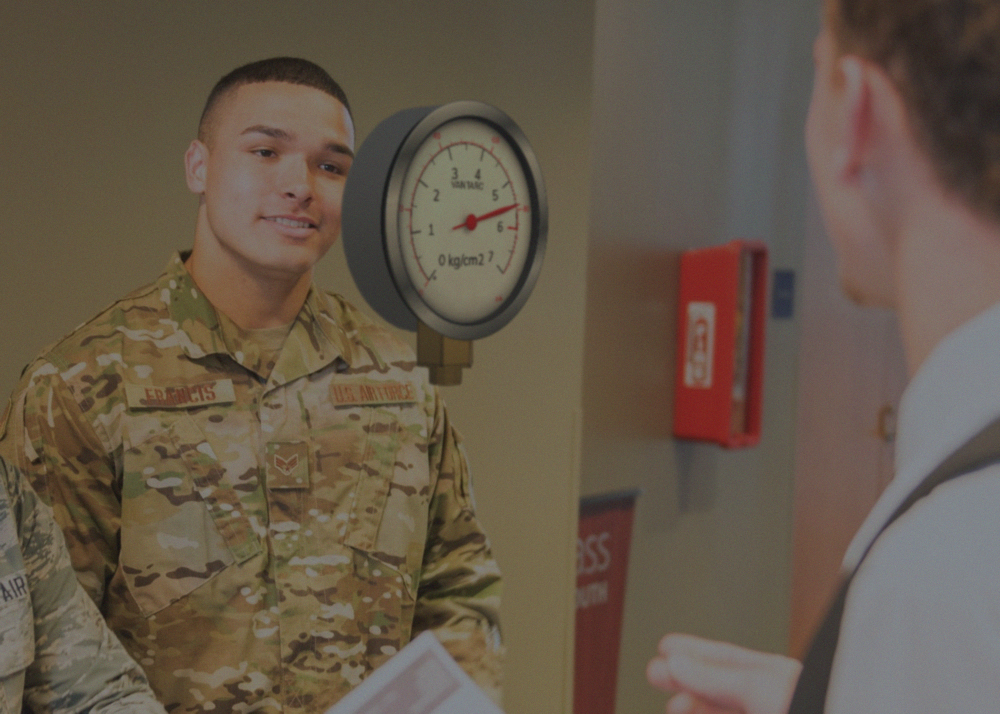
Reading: value=5.5 unit=kg/cm²
